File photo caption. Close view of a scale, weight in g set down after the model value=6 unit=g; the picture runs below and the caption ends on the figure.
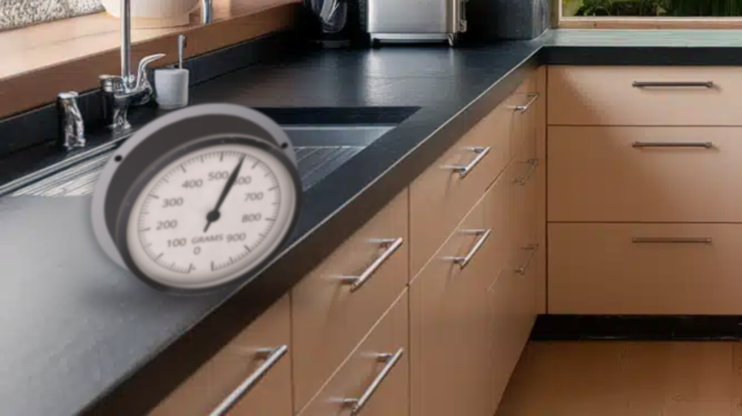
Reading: value=550 unit=g
